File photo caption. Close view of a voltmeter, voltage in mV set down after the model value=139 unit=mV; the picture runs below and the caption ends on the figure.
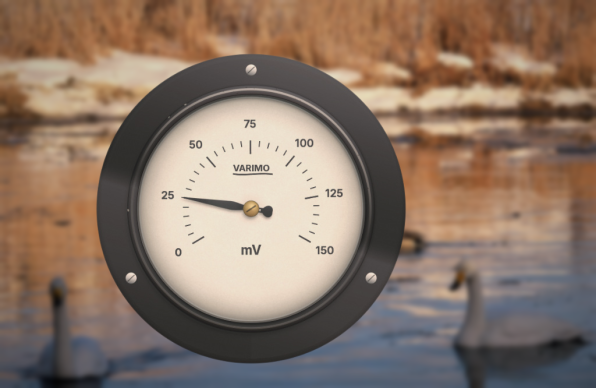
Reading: value=25 unit=mV
